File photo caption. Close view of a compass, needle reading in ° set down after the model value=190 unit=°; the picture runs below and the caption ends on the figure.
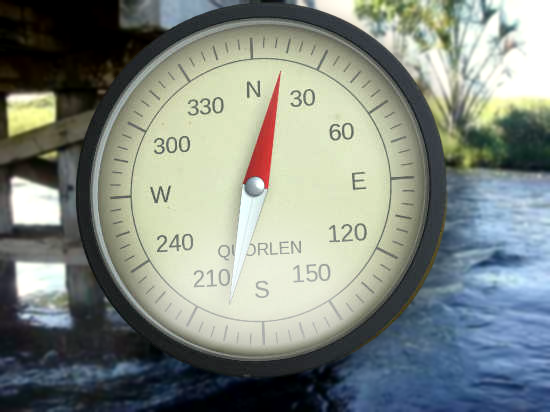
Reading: value=15 unit=°
